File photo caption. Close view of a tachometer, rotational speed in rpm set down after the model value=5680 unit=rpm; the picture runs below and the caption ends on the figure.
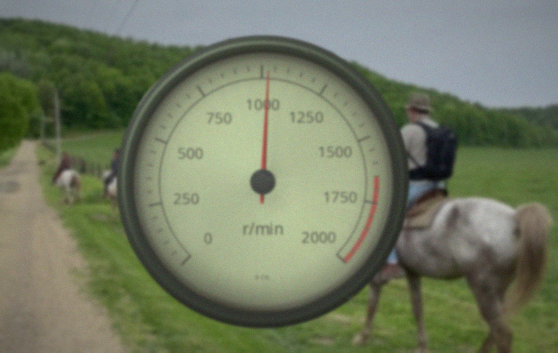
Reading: value=1025 unit=rpm
